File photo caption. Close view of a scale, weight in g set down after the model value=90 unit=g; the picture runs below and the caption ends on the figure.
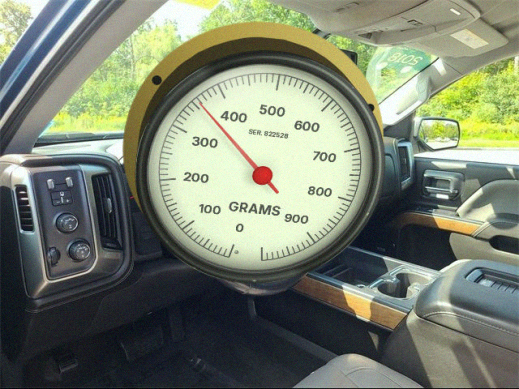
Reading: value=360 unit=g
